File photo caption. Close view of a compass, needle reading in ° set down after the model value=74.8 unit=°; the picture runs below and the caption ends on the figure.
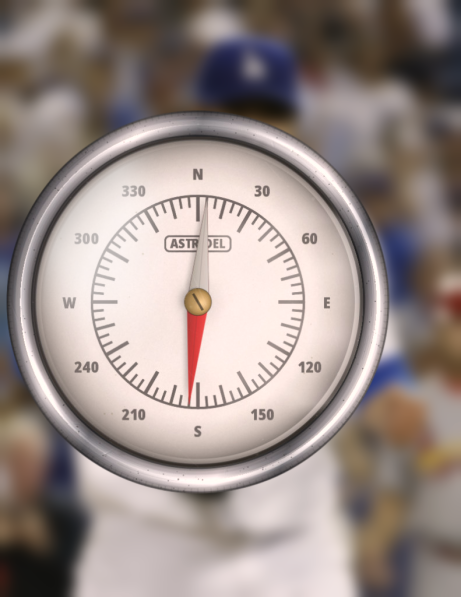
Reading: value=185 unit=°
